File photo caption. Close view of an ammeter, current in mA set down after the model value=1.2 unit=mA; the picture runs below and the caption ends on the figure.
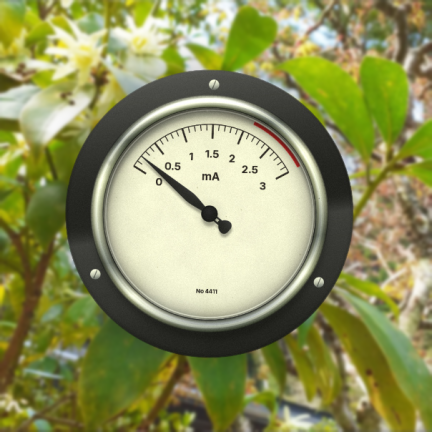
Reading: value=0.2 unit=mA
